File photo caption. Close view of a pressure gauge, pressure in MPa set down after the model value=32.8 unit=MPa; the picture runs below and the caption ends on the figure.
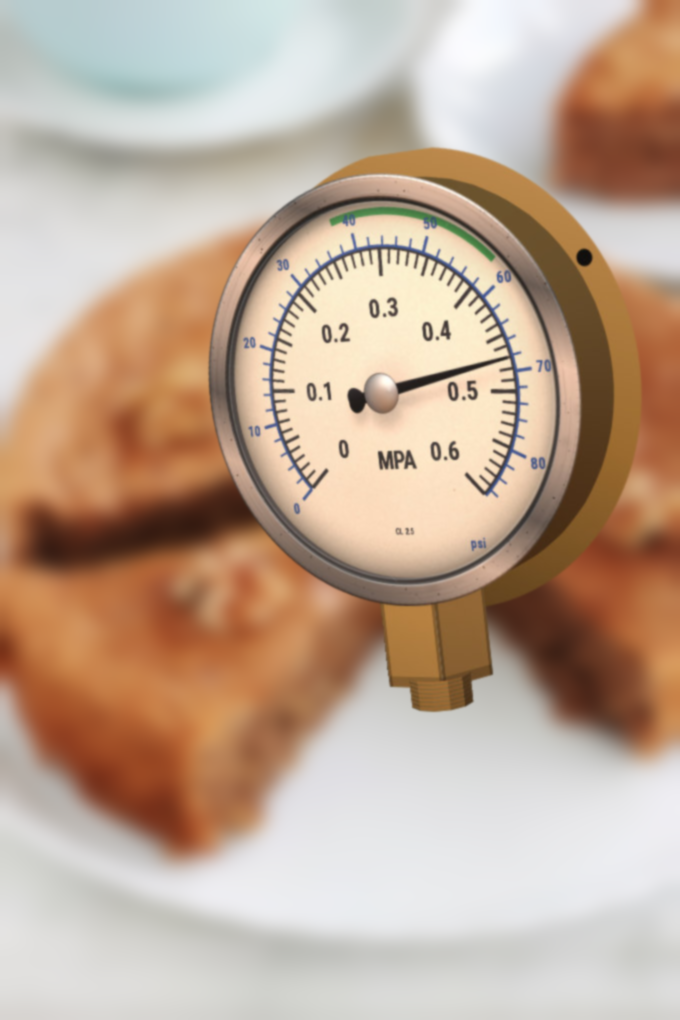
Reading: value=0.47 unit=MPa
